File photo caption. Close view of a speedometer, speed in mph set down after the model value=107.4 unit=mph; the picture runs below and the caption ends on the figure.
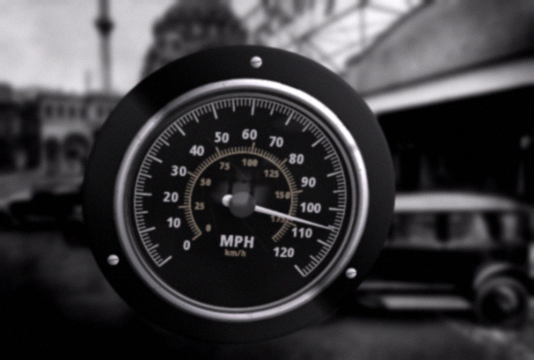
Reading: value=105 unit=mph
